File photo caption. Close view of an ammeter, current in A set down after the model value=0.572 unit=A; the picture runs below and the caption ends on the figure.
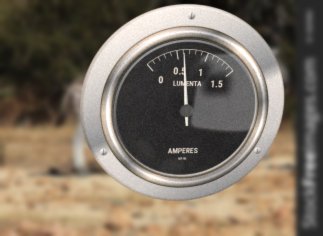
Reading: value=0.6 unit=A
